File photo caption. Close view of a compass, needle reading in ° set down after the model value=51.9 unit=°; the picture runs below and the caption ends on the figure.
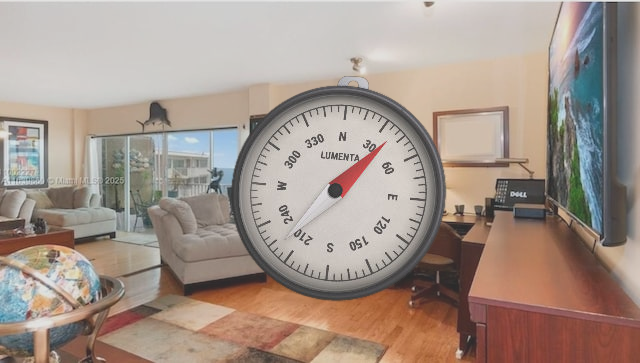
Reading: value=40 unit=°
